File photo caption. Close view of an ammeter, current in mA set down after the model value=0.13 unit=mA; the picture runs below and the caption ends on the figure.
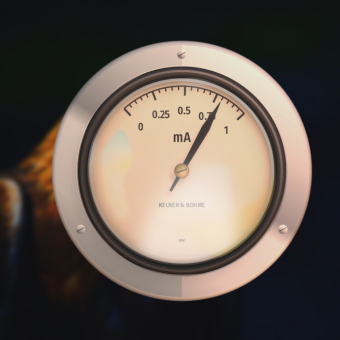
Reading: value=0.8 unit=mA
